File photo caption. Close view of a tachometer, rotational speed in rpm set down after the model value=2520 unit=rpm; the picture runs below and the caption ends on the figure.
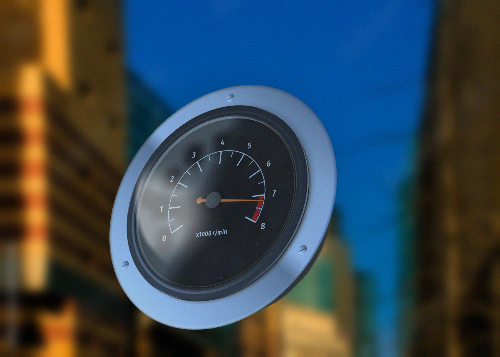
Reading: value=7250 unit=rpm
